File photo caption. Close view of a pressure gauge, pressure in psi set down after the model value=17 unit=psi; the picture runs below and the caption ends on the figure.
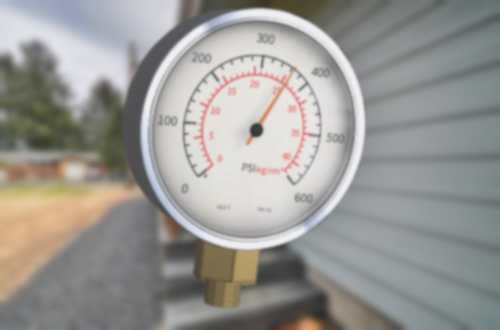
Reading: value=360 unit=psi
